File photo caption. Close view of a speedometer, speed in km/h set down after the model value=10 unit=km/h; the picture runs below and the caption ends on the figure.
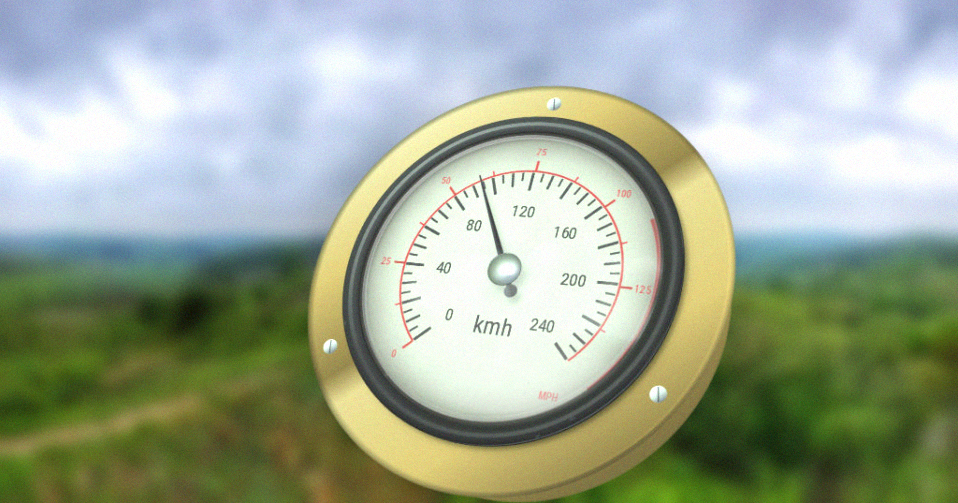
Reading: value=95 unit=km/h
